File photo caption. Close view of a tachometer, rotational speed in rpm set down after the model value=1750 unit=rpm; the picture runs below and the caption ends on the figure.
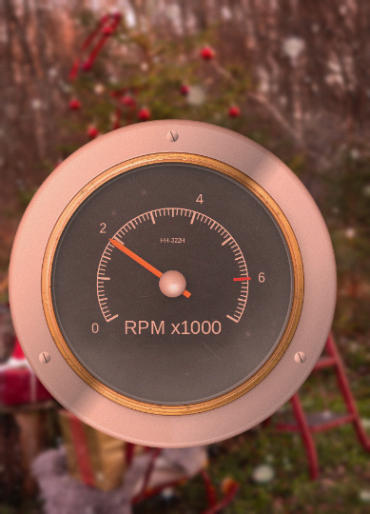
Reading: value=1900 unit=rpm
